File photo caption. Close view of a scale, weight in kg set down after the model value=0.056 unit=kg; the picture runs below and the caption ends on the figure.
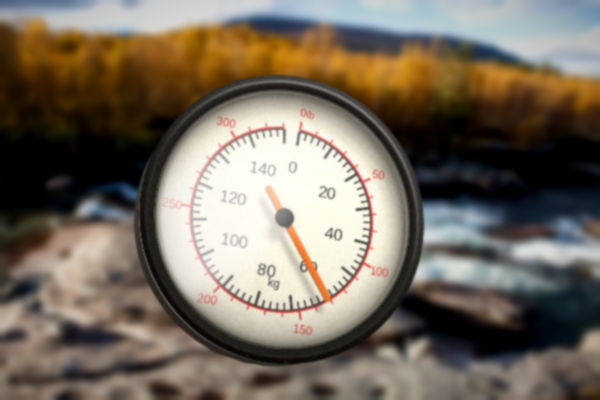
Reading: value=60 unit=kg
